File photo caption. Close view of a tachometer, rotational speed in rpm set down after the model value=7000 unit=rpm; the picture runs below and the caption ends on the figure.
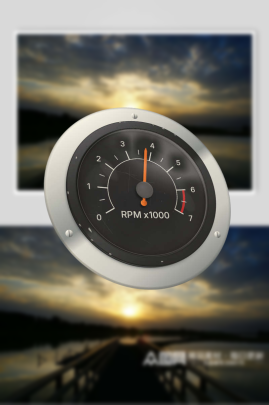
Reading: value=3750 unit=rpm
